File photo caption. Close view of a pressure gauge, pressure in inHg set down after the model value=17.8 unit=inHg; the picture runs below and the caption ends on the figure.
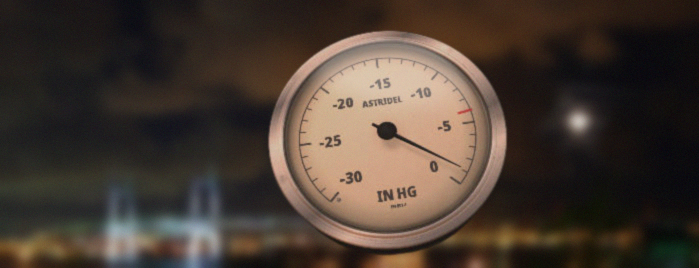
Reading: value=-1 unit=inHg
